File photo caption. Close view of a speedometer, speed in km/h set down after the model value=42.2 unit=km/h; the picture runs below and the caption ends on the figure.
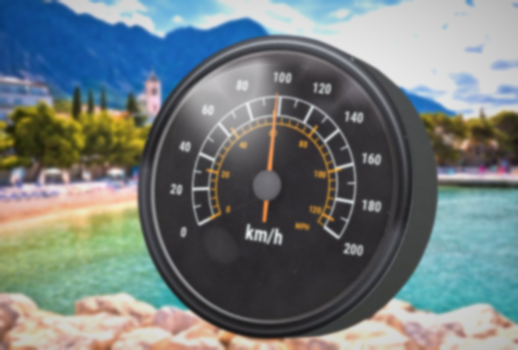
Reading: value=100 unit=km/h
